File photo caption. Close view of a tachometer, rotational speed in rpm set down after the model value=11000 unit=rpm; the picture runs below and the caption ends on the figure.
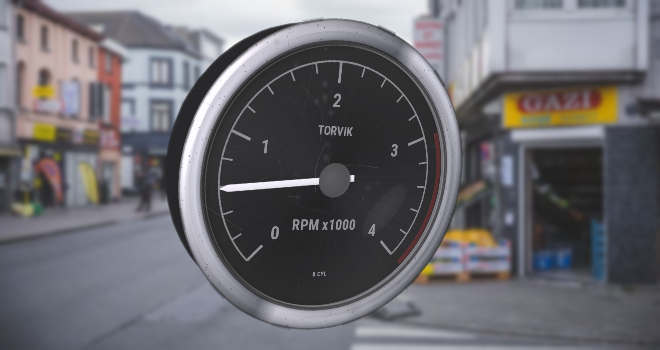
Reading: value=600 unit=rpm
